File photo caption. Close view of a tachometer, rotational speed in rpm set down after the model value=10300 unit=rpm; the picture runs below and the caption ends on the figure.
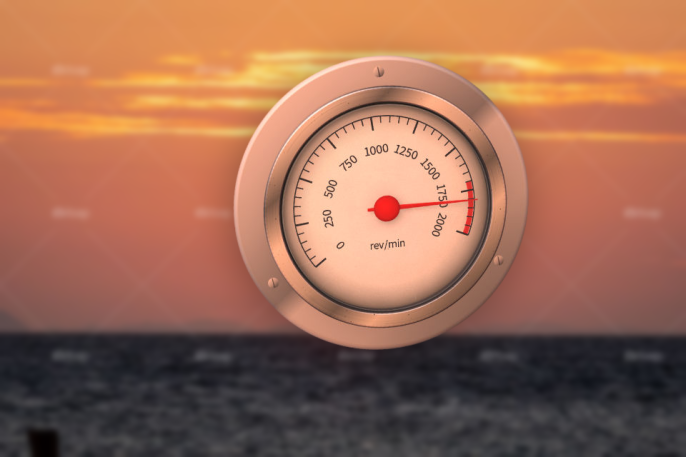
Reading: value=1800 unit=rpm
